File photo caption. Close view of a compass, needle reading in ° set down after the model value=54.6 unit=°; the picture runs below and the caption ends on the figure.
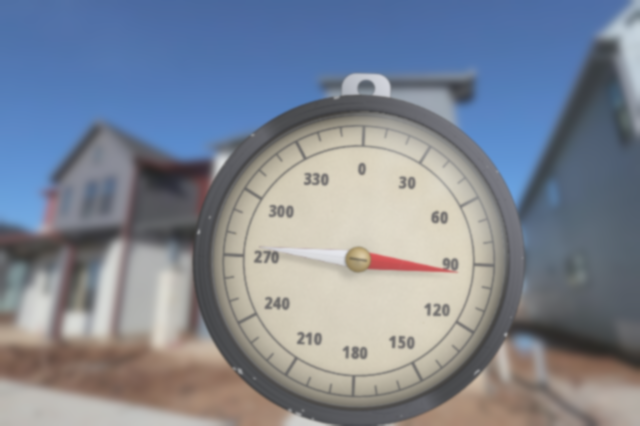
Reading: value=95 unit=°
